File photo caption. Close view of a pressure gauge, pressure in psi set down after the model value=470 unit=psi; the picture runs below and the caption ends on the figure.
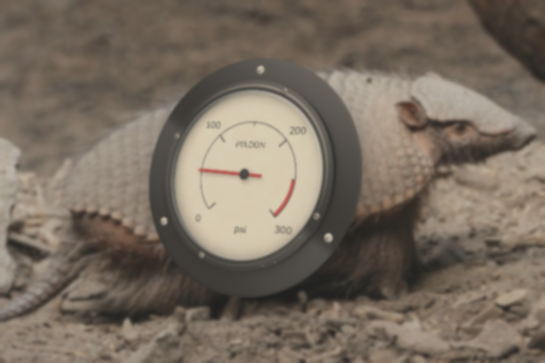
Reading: value=50 unit=psi
